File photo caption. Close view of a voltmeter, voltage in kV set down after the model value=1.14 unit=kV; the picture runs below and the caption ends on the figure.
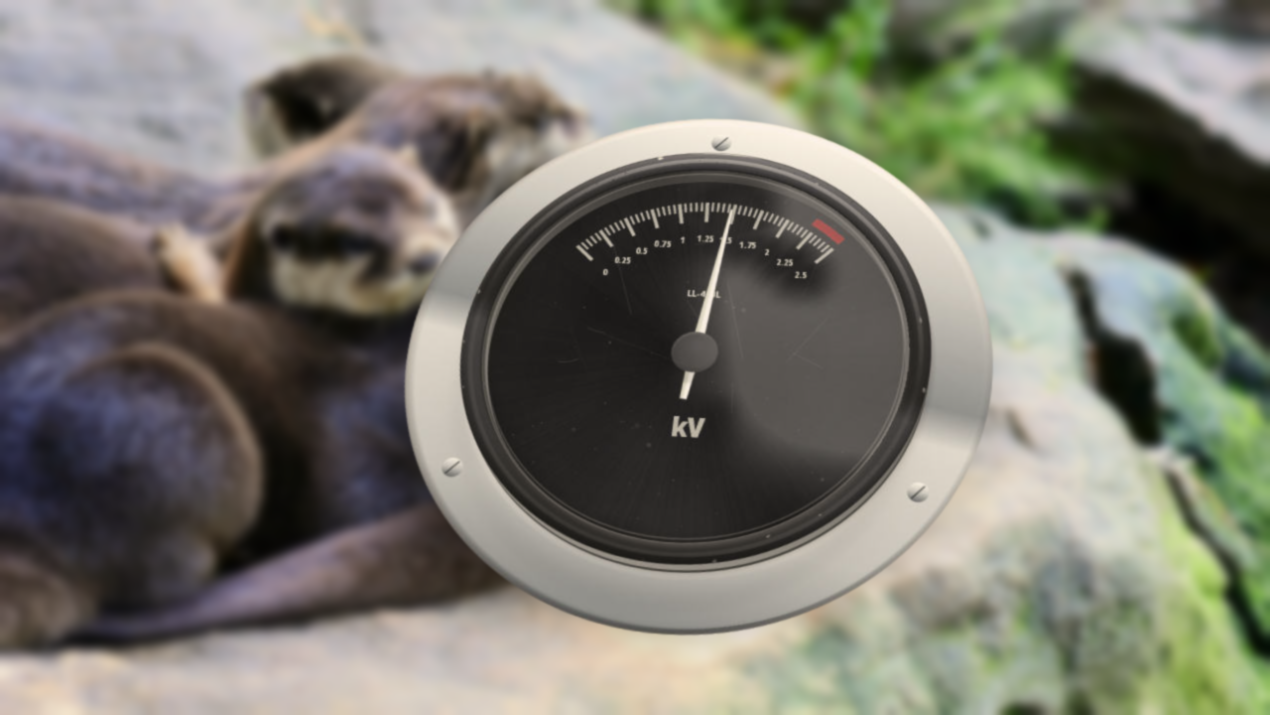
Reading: value=1.5 unit=kV
